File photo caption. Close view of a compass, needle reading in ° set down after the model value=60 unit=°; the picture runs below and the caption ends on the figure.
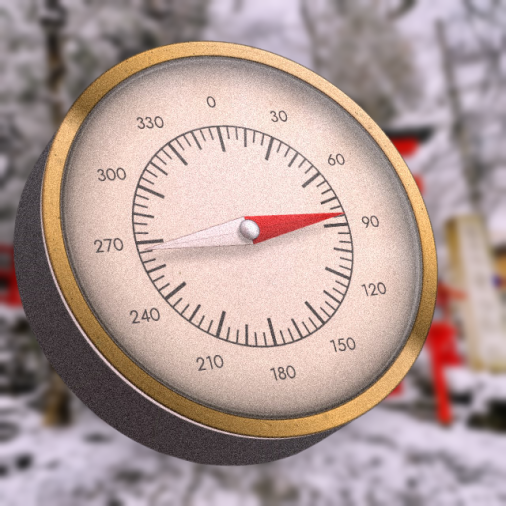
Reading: value=85 unit=°
